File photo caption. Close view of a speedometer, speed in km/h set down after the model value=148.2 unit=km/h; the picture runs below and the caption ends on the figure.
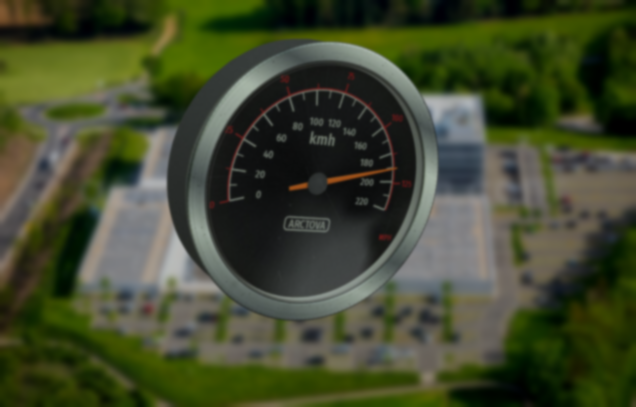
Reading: value=190 unit=km/h
